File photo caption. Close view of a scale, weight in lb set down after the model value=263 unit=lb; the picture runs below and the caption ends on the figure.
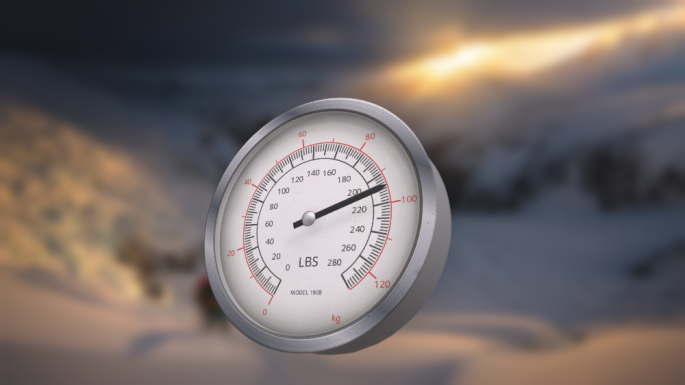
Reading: value=210 unit=lb
